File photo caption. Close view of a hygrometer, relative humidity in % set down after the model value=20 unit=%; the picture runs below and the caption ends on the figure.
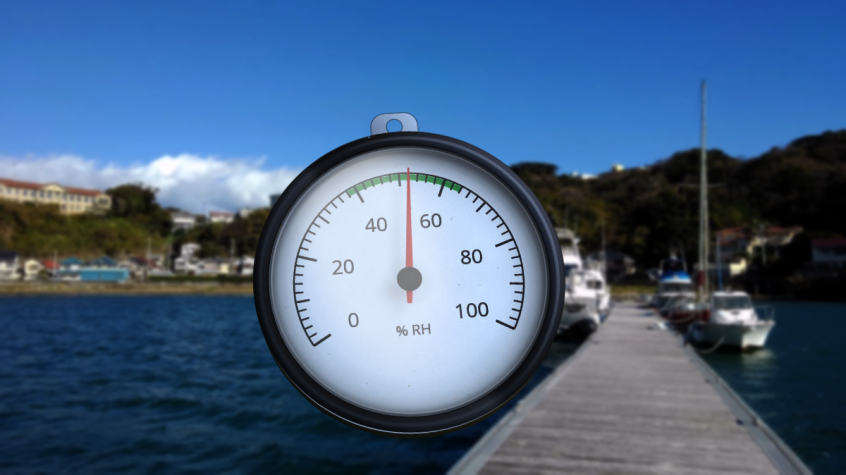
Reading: value=52 unit=%
